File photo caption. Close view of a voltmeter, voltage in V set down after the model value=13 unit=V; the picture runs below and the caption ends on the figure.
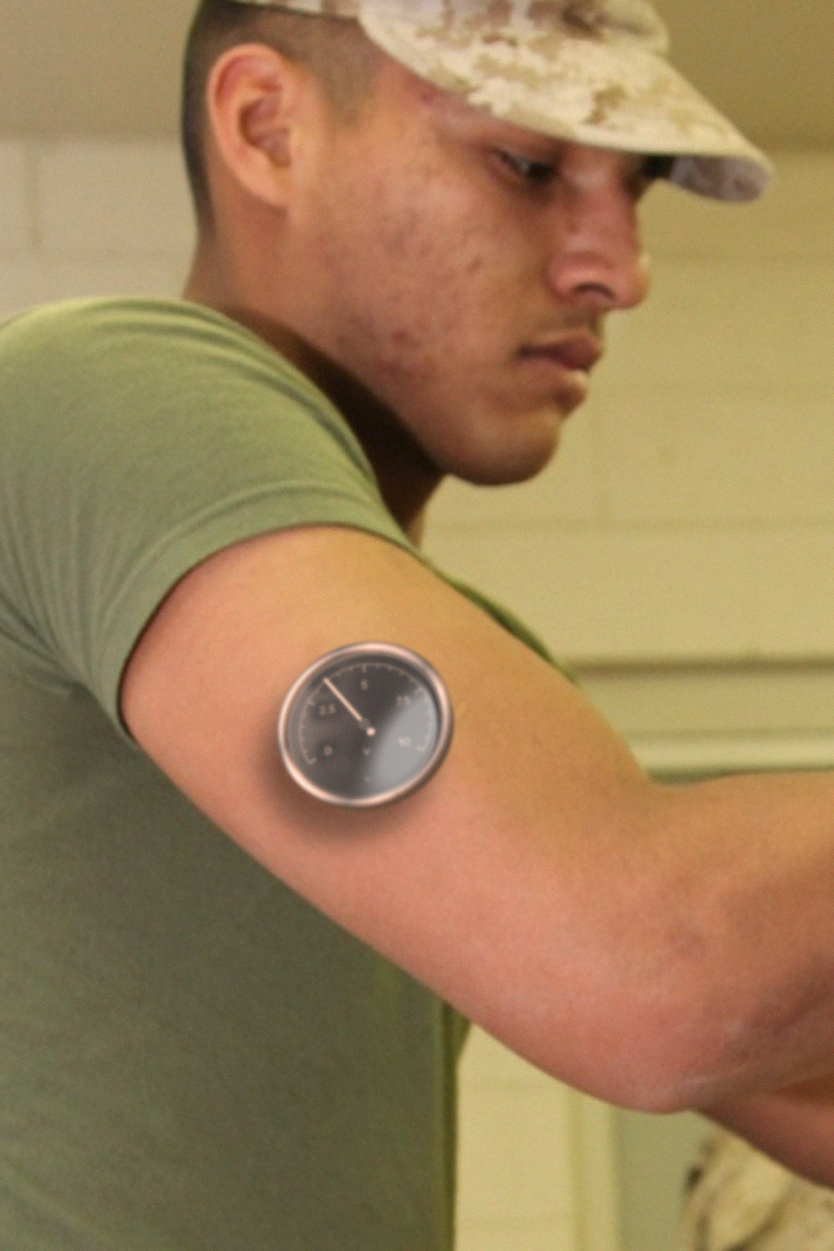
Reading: value=3.5 unit=V
